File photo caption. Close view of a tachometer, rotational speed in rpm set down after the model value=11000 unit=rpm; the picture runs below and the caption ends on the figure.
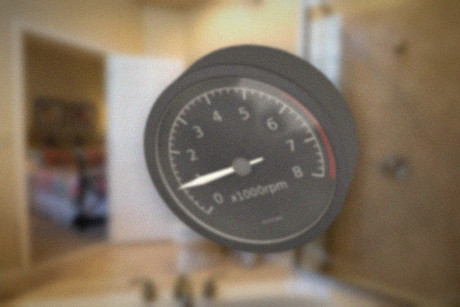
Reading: value=1000 unit=rpm
